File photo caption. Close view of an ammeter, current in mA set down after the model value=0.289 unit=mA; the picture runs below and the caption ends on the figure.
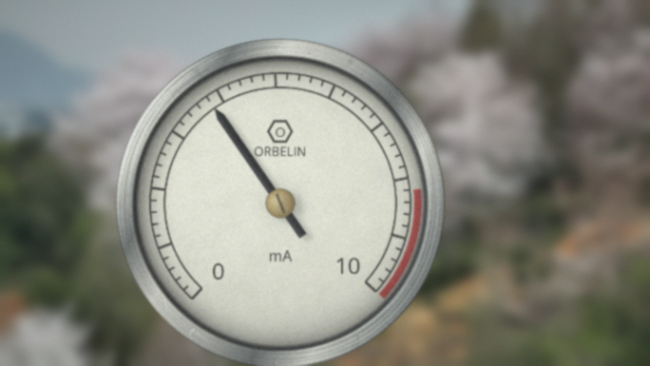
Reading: value=3.8 unit=mA
